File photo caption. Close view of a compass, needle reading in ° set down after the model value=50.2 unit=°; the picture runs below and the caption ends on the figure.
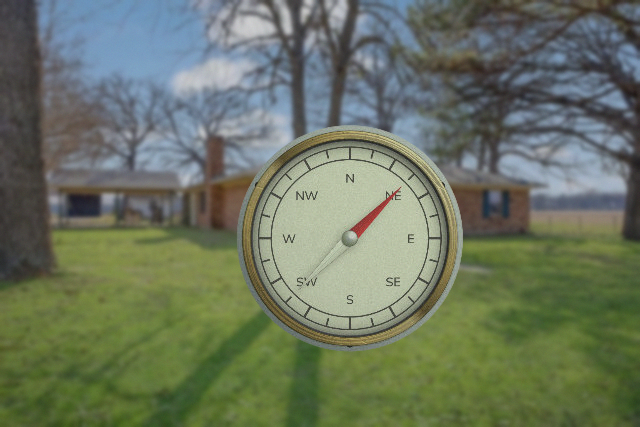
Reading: value=45 unit=°
